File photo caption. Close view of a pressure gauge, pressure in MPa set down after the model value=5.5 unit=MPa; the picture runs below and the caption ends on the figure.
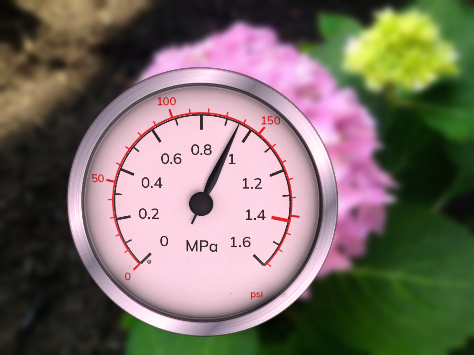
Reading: value=0.95 unit=MPa
